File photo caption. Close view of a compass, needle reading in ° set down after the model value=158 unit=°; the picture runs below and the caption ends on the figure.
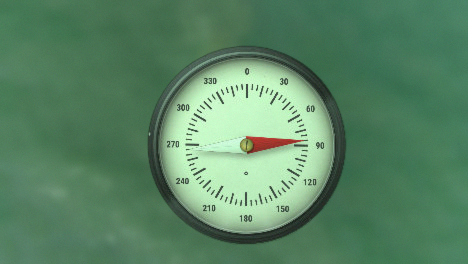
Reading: value=85 unit=°
